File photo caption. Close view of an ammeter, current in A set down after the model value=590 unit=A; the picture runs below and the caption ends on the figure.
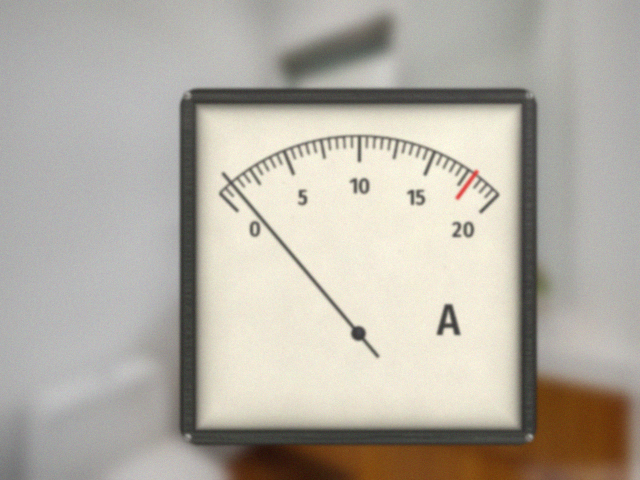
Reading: value=1 unit=A
